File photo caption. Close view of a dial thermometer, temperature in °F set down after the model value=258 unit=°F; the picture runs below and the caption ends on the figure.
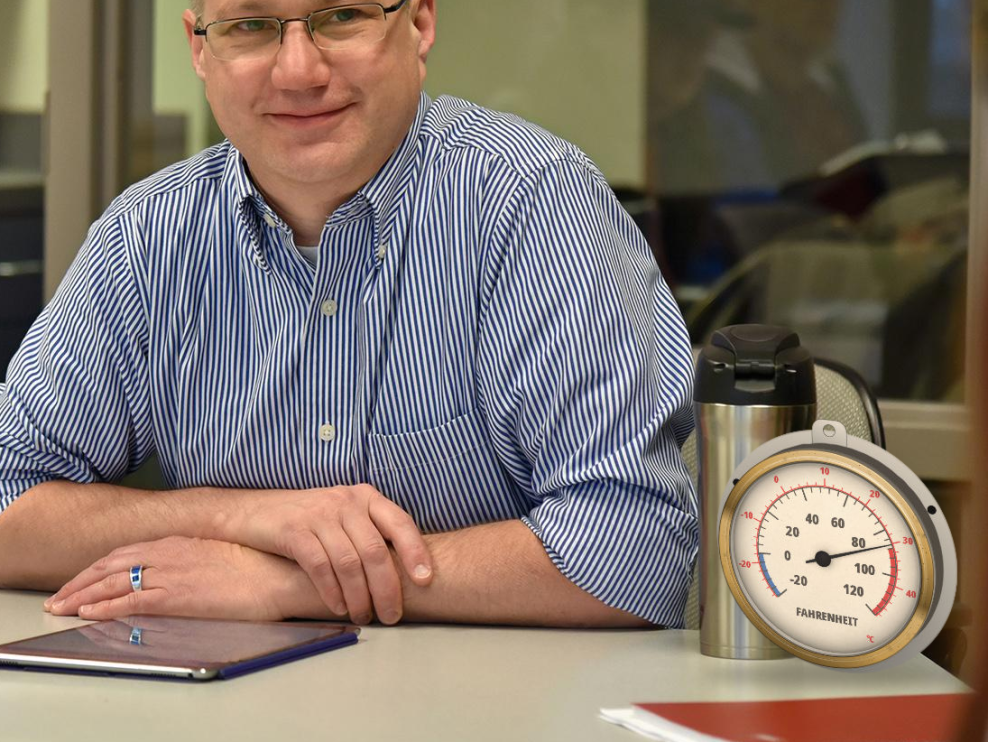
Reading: value=86 unit=°F
